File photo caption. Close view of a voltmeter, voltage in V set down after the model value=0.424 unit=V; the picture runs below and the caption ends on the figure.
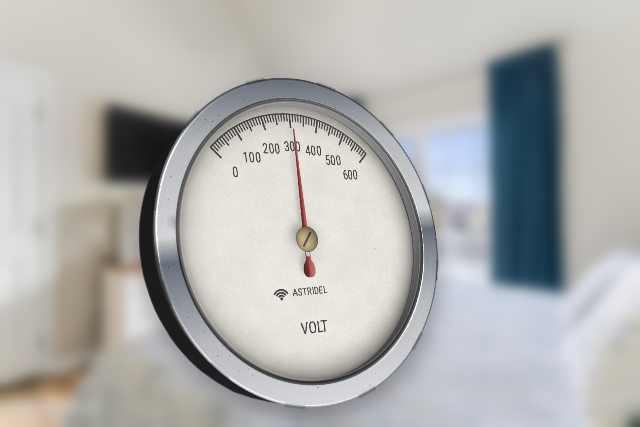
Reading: value=300 unit=V
